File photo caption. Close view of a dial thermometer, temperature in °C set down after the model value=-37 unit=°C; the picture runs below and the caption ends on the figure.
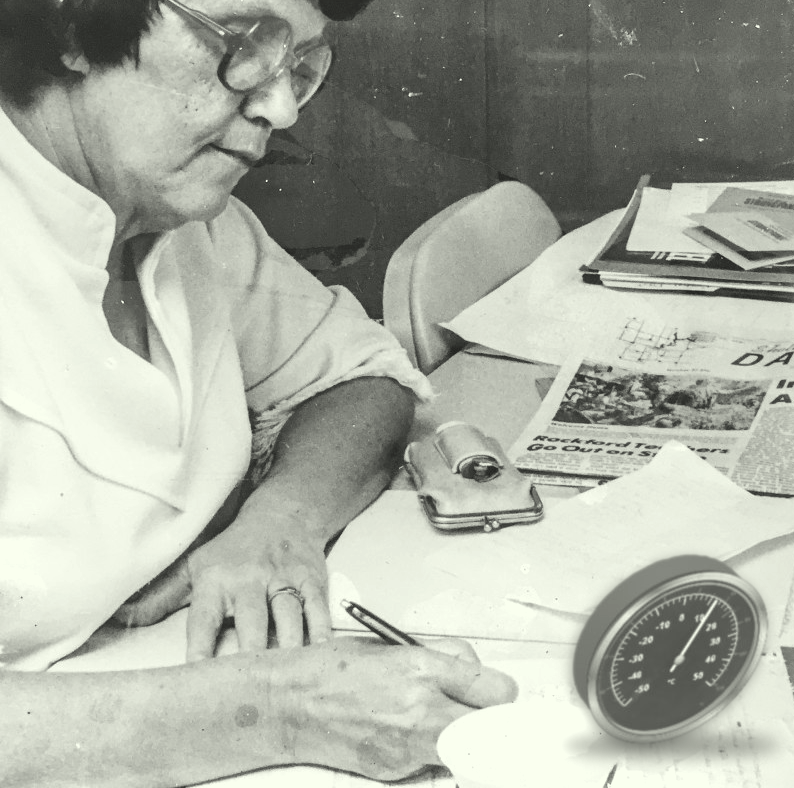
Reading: value=10 unit=°C
